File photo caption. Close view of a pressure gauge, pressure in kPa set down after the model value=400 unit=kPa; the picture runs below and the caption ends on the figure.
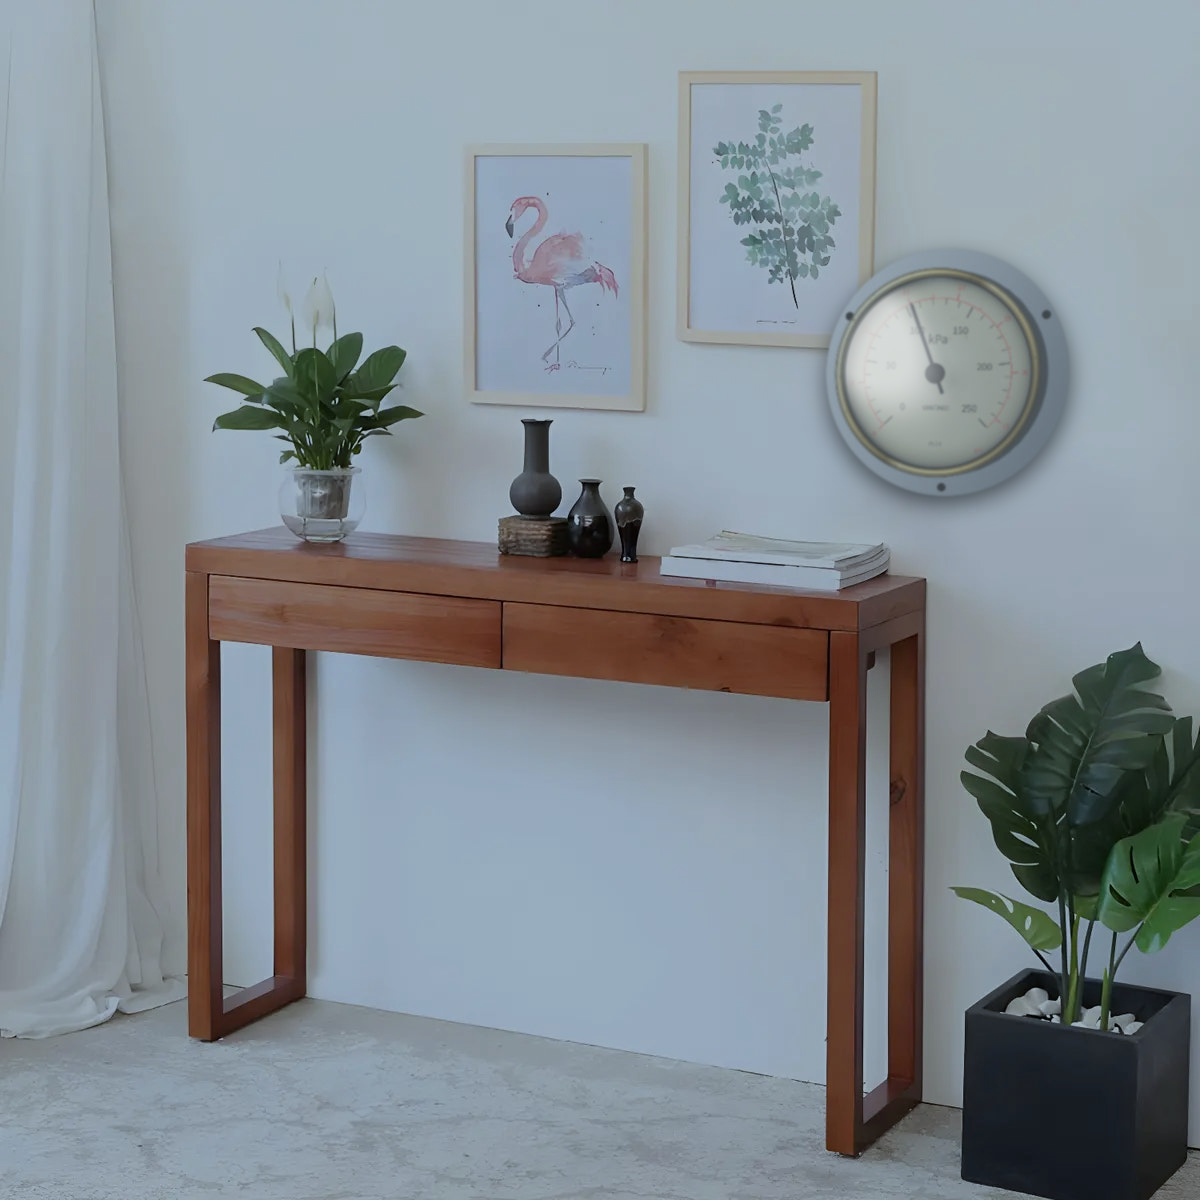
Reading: value=105 unit=kPa
